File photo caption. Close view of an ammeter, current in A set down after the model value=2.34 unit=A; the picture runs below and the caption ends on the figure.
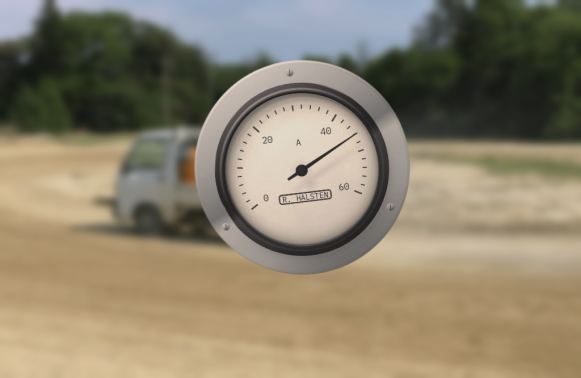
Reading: value=46 unit=A
